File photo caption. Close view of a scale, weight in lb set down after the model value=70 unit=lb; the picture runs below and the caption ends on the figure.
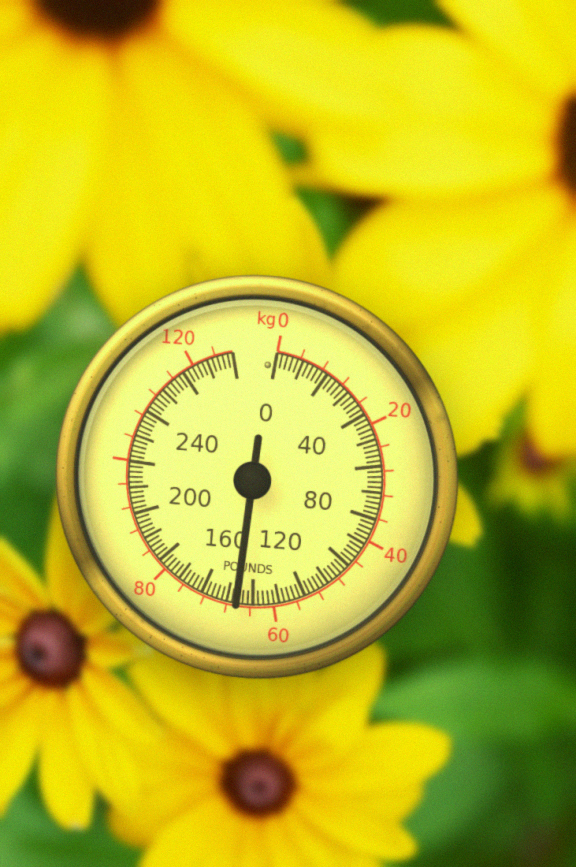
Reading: value=146 unit=lb
